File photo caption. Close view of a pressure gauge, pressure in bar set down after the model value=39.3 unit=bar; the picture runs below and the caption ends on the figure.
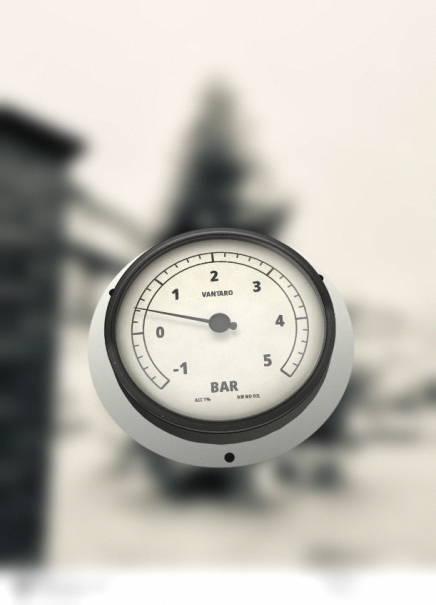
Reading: value=0.4 unit=bar
